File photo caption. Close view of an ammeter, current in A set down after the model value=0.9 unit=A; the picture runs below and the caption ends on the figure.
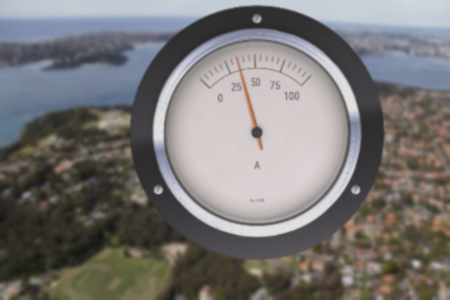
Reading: value=35 unit=A
